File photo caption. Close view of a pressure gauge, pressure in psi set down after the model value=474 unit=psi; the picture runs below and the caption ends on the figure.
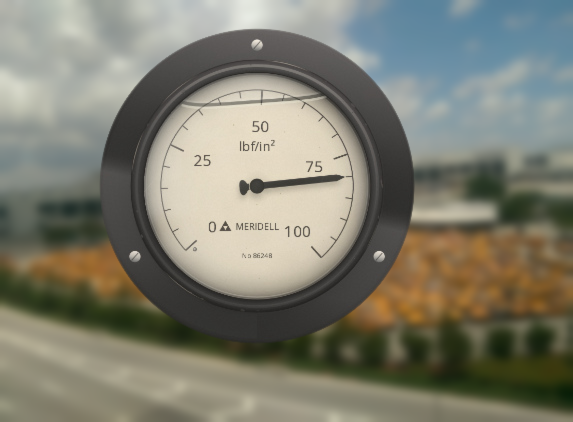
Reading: value=80 unit=psi
